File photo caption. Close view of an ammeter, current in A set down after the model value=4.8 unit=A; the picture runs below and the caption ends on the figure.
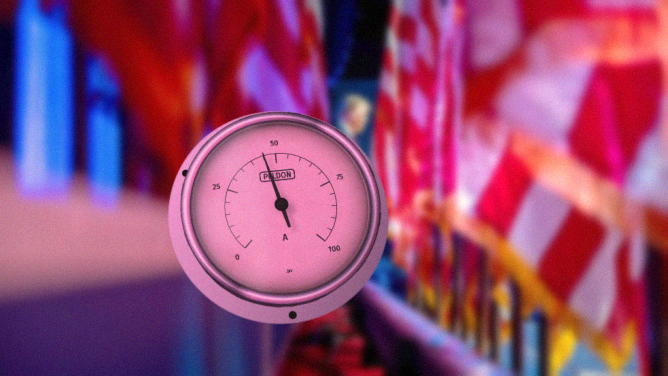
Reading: value=45 unit=A
